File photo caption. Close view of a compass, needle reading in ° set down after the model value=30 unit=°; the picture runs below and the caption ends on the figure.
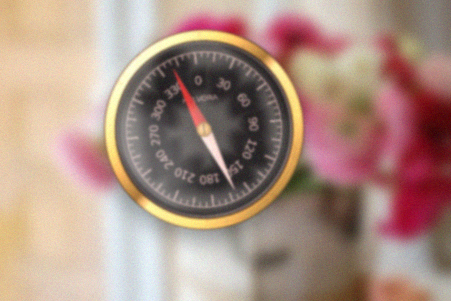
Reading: value=340 unit=°
